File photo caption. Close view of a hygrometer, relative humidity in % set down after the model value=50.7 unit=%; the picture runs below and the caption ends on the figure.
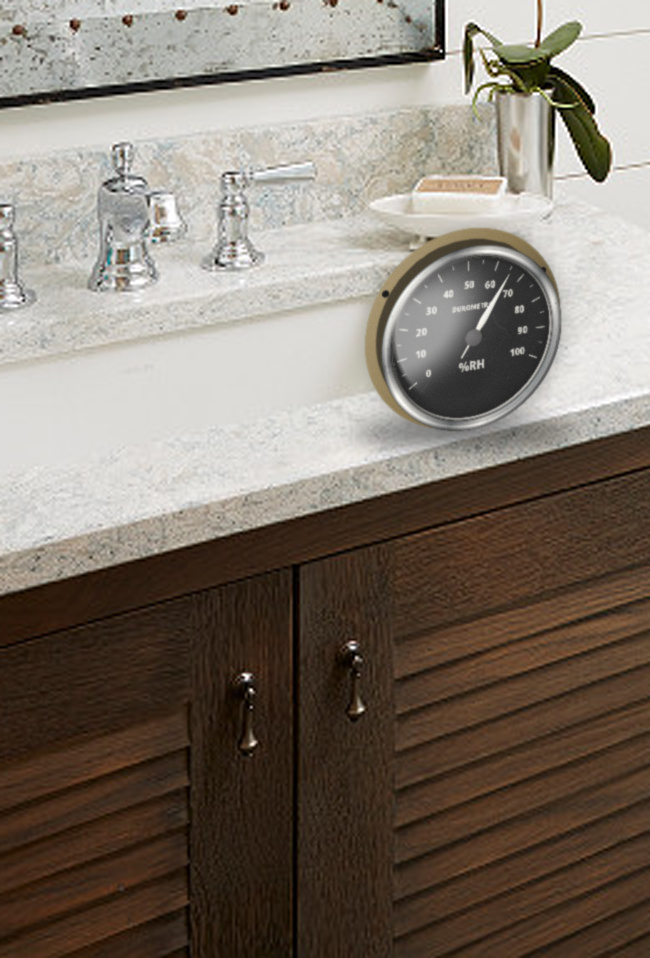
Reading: value=65 unit=%
